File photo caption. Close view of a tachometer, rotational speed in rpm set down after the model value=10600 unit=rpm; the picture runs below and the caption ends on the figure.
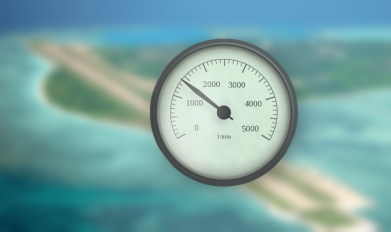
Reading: value=1400 unit=rpm
